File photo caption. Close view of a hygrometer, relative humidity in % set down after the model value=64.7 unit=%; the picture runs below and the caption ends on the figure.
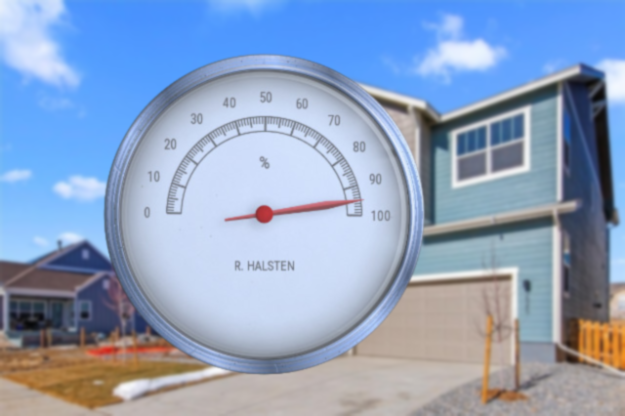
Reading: value=95 unit=%
